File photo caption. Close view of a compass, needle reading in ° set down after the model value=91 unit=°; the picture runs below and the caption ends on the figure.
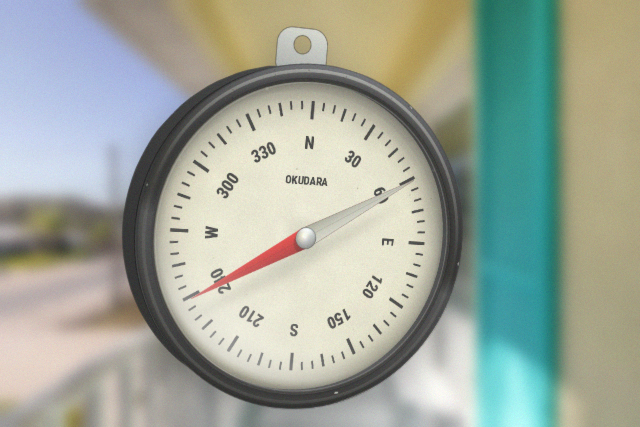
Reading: value=240 unit=°
